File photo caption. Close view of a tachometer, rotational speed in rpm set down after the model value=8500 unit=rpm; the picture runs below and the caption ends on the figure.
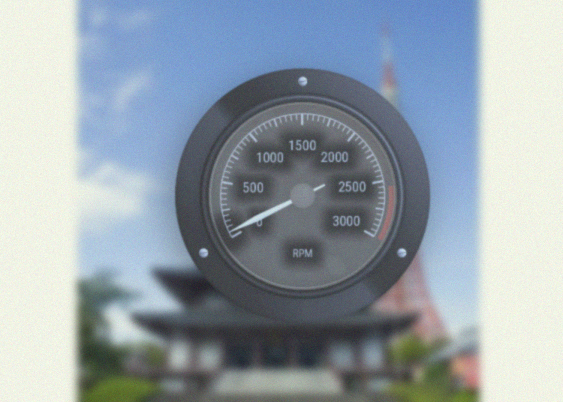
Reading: value=50 unit=rpm
